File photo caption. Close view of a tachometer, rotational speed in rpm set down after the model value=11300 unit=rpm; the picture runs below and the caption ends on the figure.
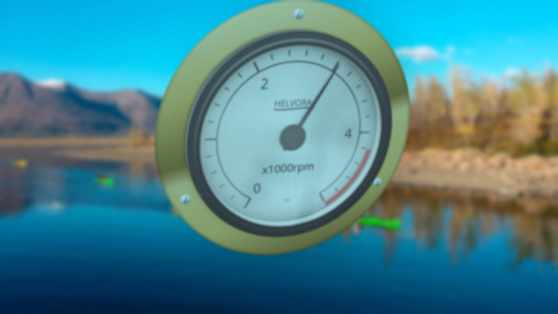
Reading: value=3000 unit=rpm
